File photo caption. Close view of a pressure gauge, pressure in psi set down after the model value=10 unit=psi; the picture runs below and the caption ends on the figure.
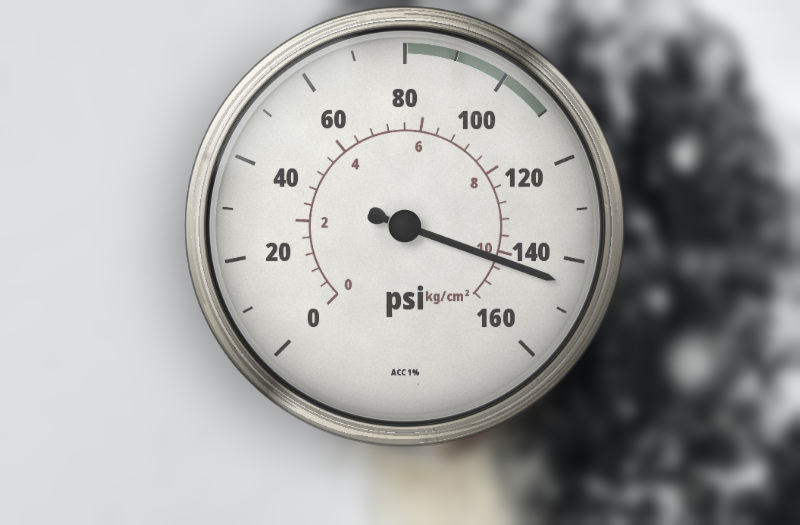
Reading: value=145 unit=psi
